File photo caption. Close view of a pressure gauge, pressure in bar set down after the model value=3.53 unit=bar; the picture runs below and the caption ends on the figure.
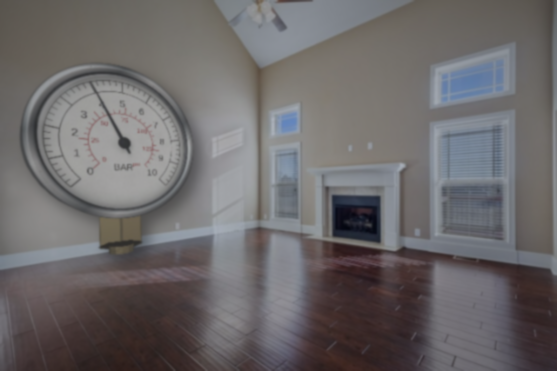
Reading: value=4 unit=bar
